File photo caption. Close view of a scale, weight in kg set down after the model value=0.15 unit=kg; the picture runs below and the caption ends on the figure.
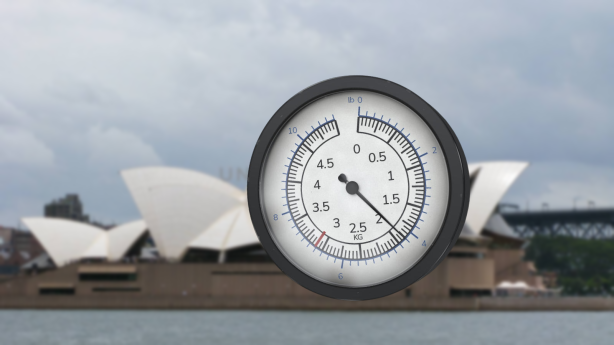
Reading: value=1.9 unit=kg
